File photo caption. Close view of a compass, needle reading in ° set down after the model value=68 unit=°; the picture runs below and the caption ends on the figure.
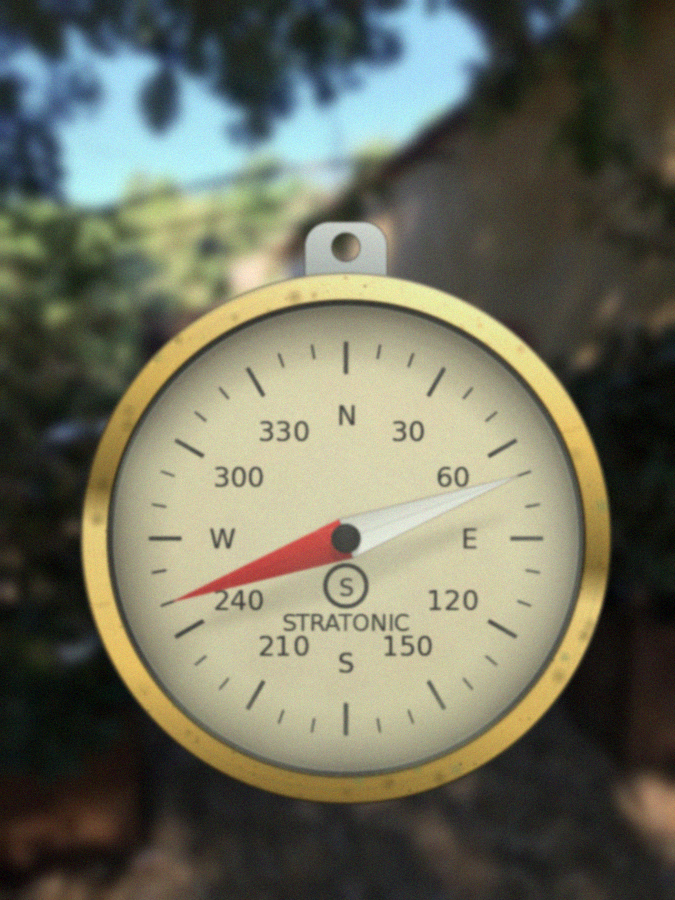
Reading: value=250 unit=°
